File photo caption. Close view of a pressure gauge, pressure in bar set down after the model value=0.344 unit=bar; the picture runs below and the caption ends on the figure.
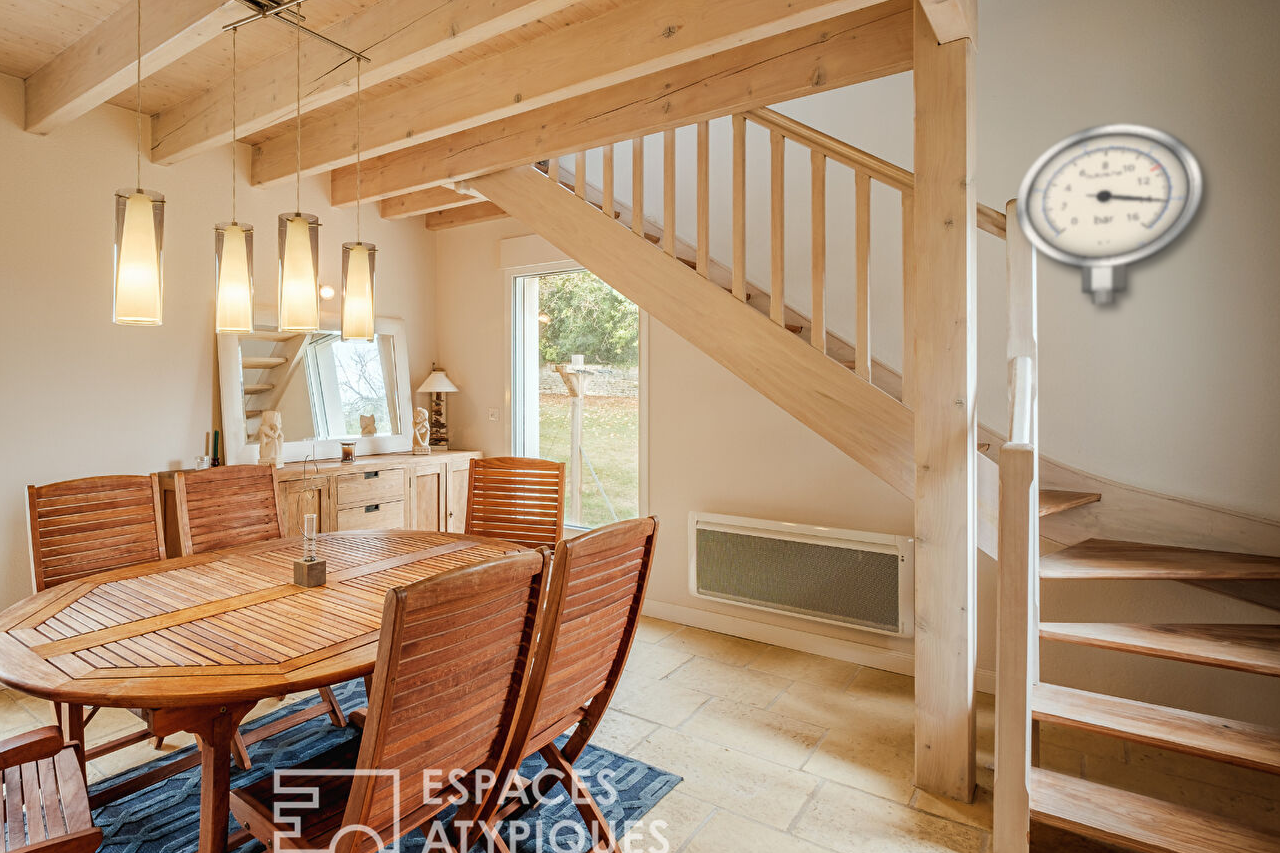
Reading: value=14 unit=bar
